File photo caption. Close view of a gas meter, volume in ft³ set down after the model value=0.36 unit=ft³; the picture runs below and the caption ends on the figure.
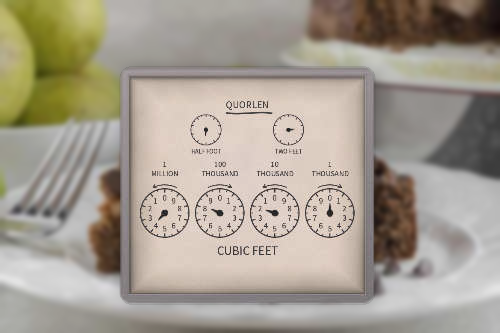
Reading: value=382000 unit=ft³
